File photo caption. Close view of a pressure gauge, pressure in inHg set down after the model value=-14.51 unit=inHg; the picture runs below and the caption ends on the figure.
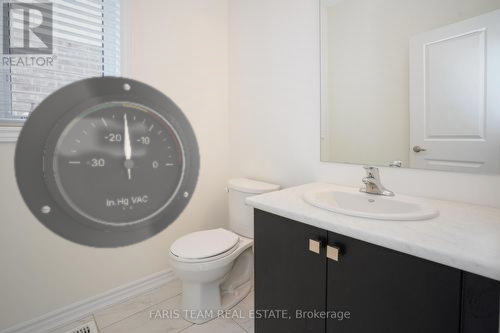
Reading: value=-16 unit=inHg
